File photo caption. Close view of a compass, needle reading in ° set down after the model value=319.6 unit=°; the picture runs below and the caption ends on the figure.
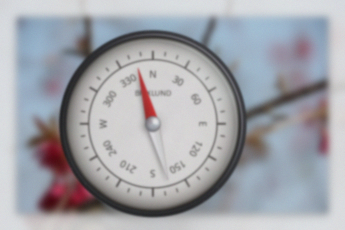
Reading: value=345 unit=°
